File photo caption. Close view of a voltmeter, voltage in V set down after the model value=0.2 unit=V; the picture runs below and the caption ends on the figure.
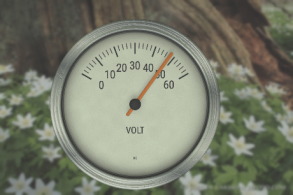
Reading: value=48 unit=V
